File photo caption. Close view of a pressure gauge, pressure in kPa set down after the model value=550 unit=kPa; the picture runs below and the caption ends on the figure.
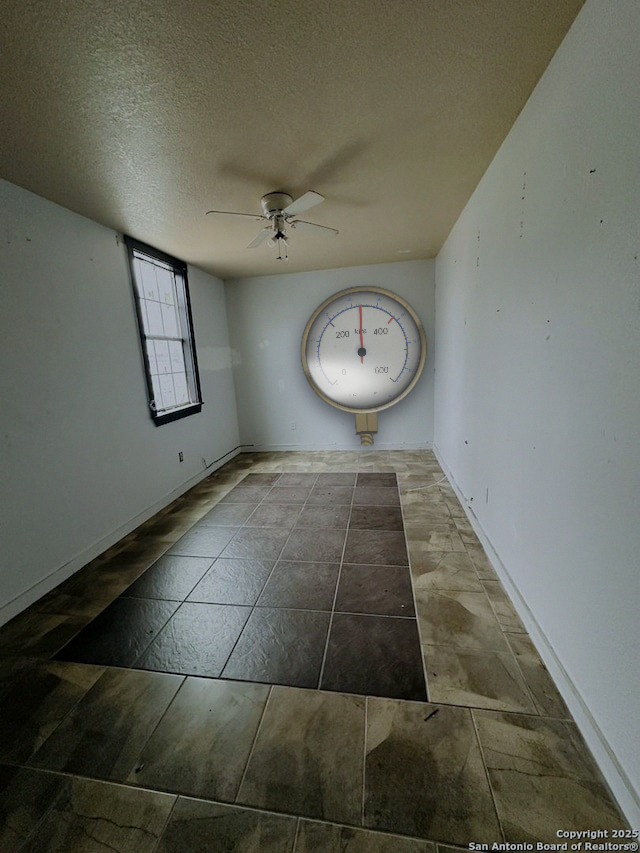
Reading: value=300 unit=kPa
